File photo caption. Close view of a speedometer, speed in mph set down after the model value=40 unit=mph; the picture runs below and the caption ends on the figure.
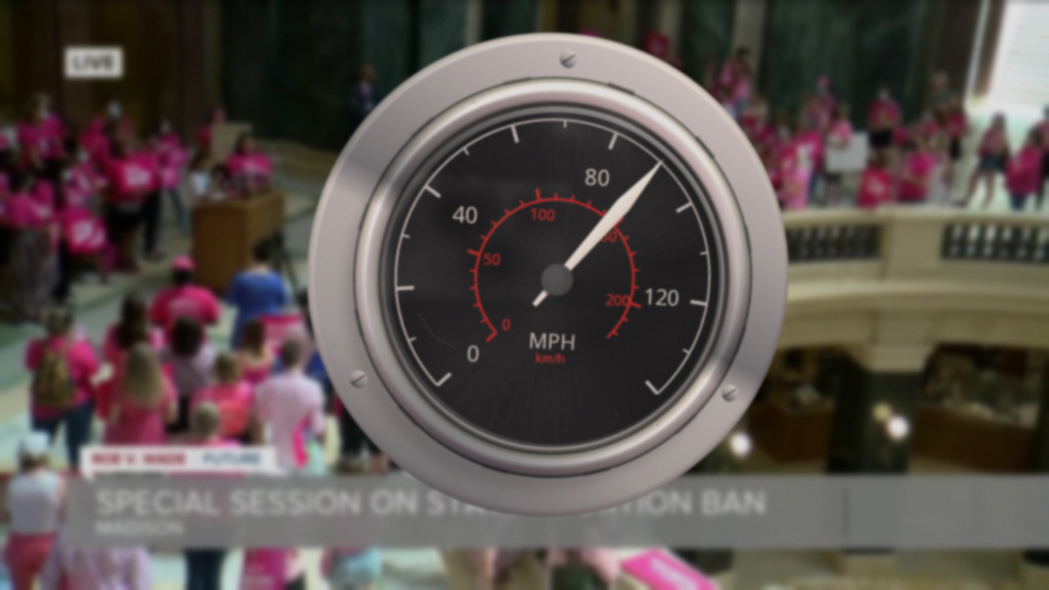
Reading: value=90 unit=mph
